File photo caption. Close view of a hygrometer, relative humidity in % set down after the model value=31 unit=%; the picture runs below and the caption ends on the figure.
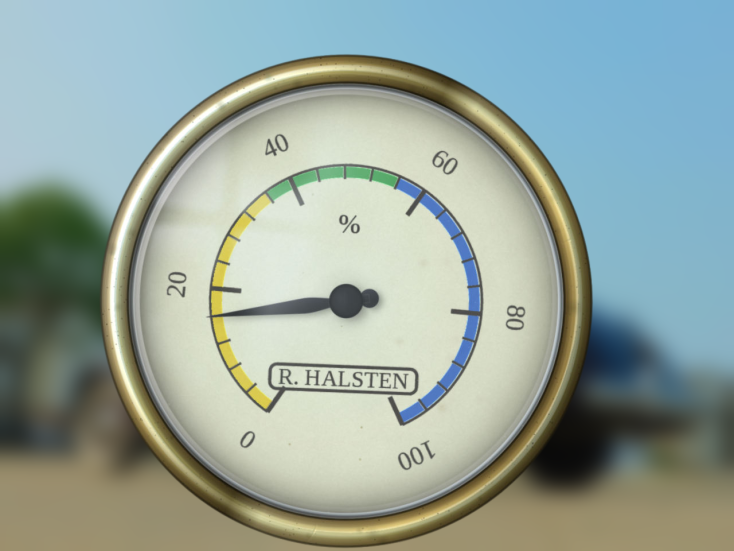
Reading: value=16 unit=%
